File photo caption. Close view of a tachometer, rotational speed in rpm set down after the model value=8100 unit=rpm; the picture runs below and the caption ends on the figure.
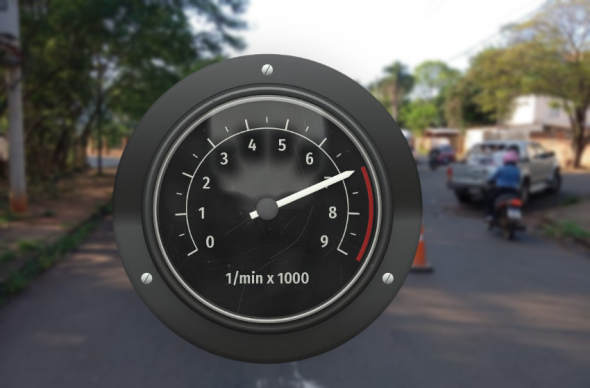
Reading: value=7000 unit=rpm
